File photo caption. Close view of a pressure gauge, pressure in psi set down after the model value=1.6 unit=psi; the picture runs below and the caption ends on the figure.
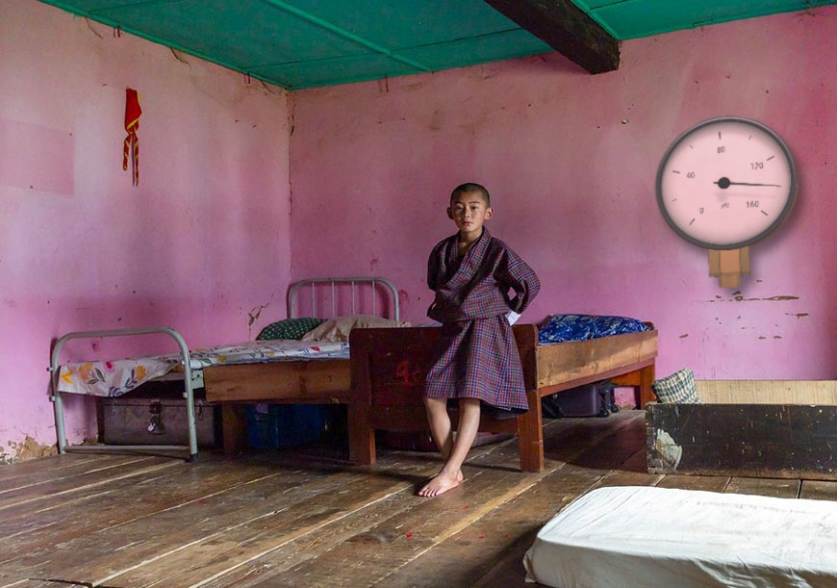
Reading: value=140 unit=psi
